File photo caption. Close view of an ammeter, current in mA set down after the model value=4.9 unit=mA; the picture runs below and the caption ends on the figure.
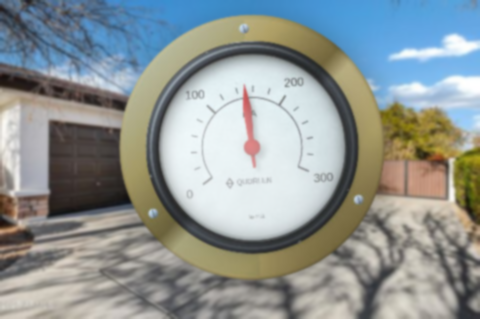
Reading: value=150 unit=mA
